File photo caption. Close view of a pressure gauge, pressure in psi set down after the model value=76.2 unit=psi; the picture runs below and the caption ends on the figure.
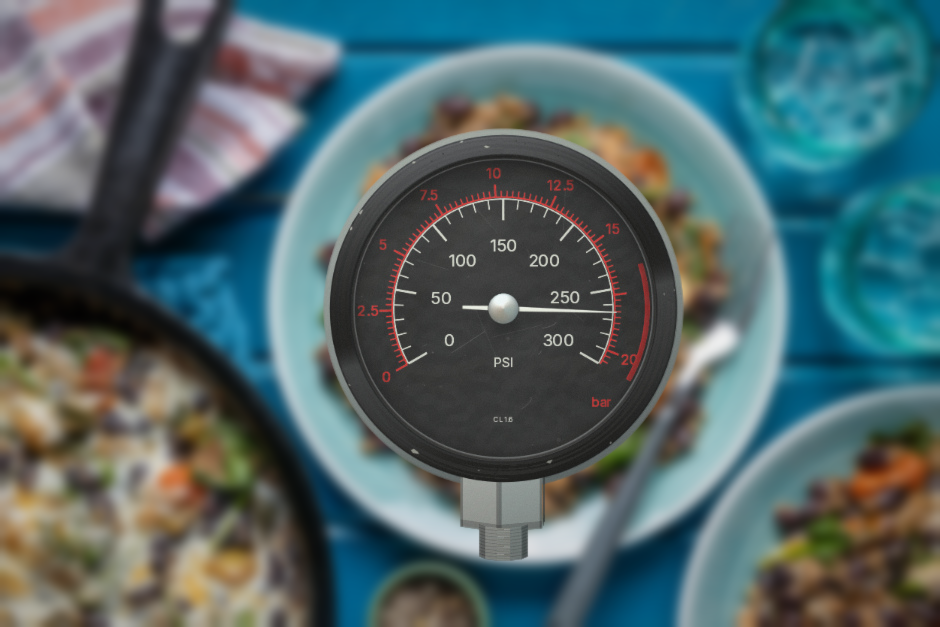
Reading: value=265 unit=psi
